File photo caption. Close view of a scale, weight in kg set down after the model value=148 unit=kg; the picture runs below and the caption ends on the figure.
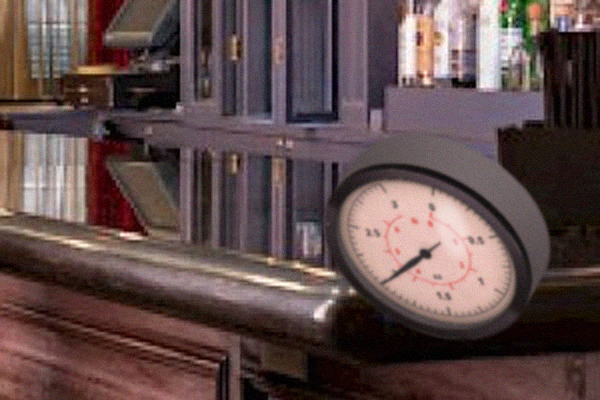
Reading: value=2 unit=kg
